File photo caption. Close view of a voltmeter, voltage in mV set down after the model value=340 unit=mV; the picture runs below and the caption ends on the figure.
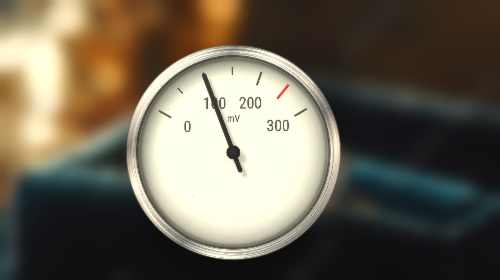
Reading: value=100 unit=mV
